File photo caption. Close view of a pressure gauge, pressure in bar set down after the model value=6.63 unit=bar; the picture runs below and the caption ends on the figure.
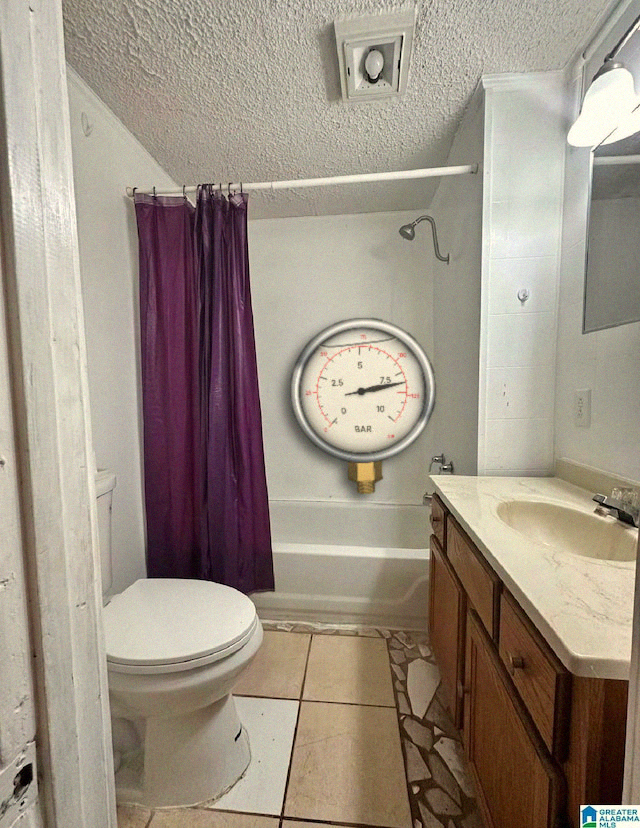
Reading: value=8 unit=bar
